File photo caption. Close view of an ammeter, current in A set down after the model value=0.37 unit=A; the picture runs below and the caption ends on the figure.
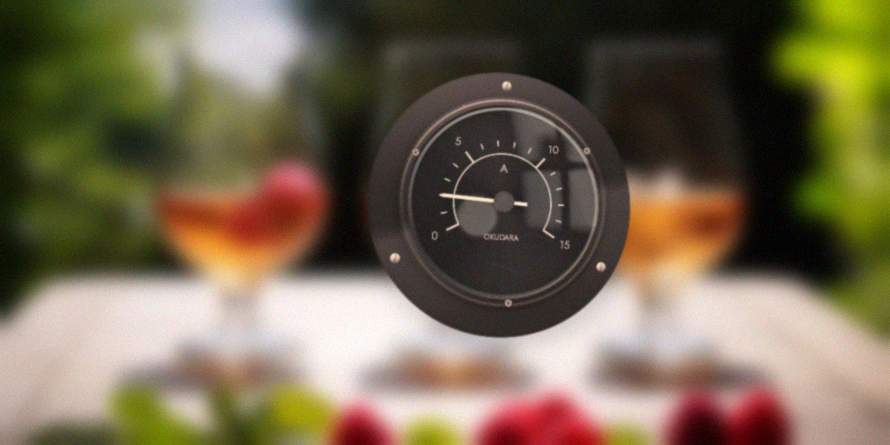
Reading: value=2 unit=A
